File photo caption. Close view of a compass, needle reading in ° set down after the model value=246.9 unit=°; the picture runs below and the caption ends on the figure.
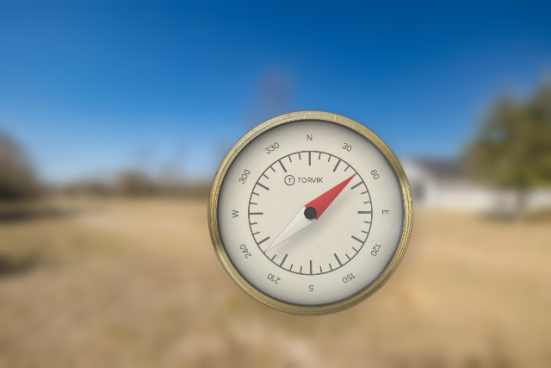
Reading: value=50 unit=°
